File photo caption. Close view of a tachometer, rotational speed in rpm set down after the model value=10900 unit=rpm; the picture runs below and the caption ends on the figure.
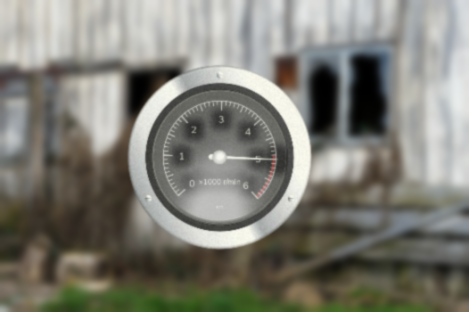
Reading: value=5000 unit=rpm
